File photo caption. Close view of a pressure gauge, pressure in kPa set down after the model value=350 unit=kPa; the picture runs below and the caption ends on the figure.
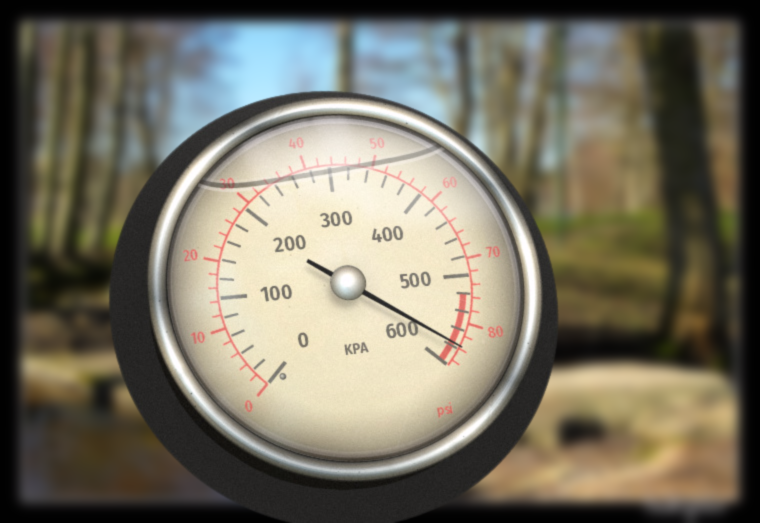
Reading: value=580 unit=kPa
